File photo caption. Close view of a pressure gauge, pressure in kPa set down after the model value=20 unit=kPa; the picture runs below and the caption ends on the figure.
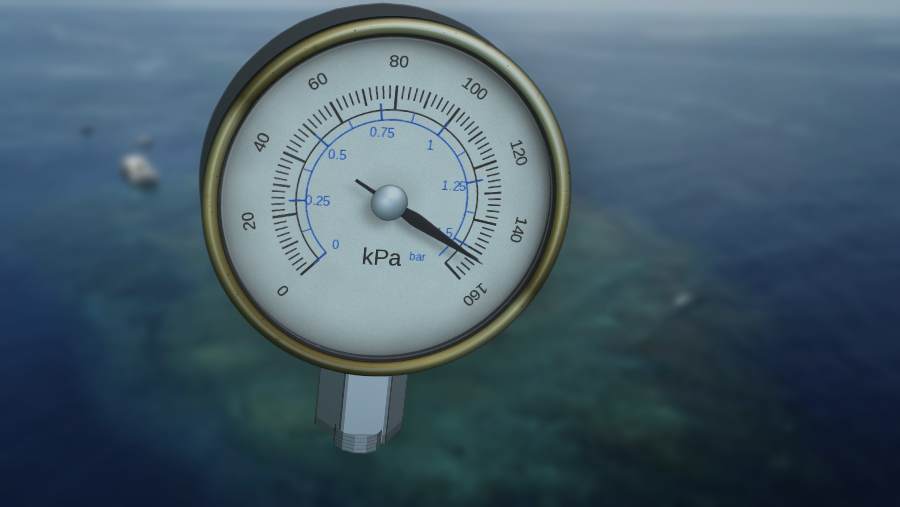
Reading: value=152 unit=kPa
